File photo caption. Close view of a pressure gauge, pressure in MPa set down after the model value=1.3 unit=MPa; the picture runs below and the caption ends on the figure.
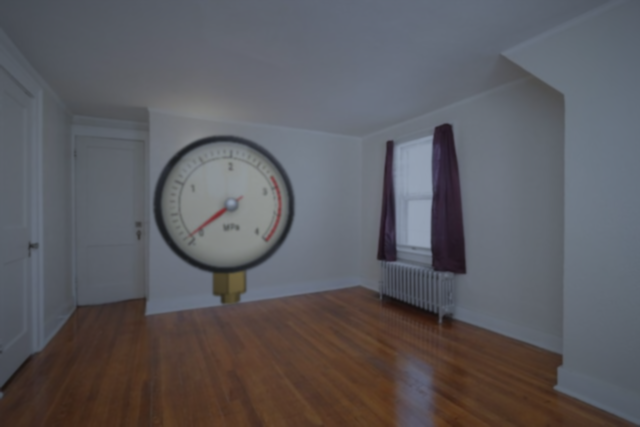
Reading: value=0.1 unit=MPa
